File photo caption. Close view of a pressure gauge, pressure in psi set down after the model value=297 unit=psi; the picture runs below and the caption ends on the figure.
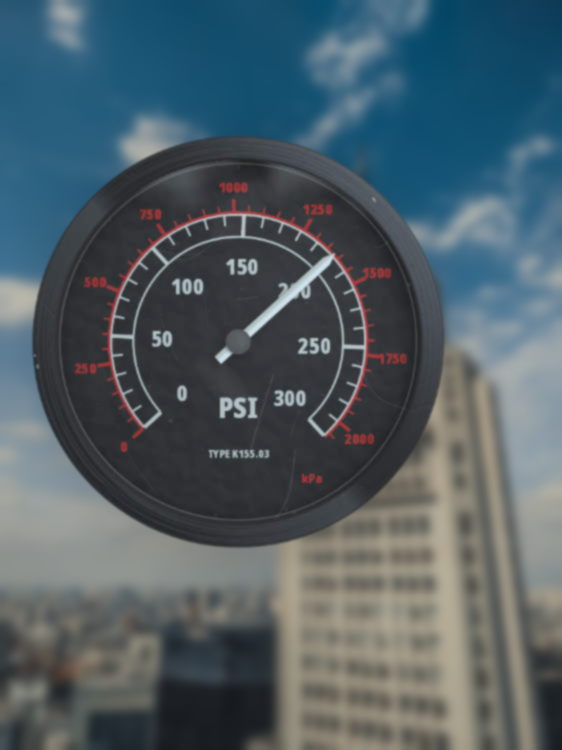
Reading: value=200 unit=psi
